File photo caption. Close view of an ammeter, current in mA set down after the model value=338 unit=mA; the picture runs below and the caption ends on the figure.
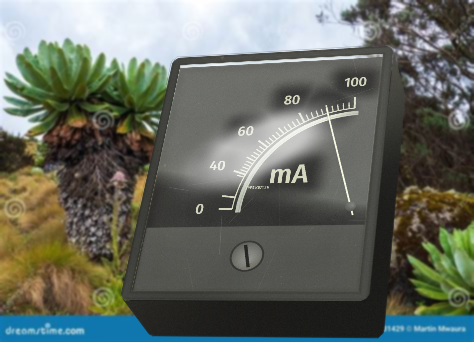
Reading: value=90 unit=mA
